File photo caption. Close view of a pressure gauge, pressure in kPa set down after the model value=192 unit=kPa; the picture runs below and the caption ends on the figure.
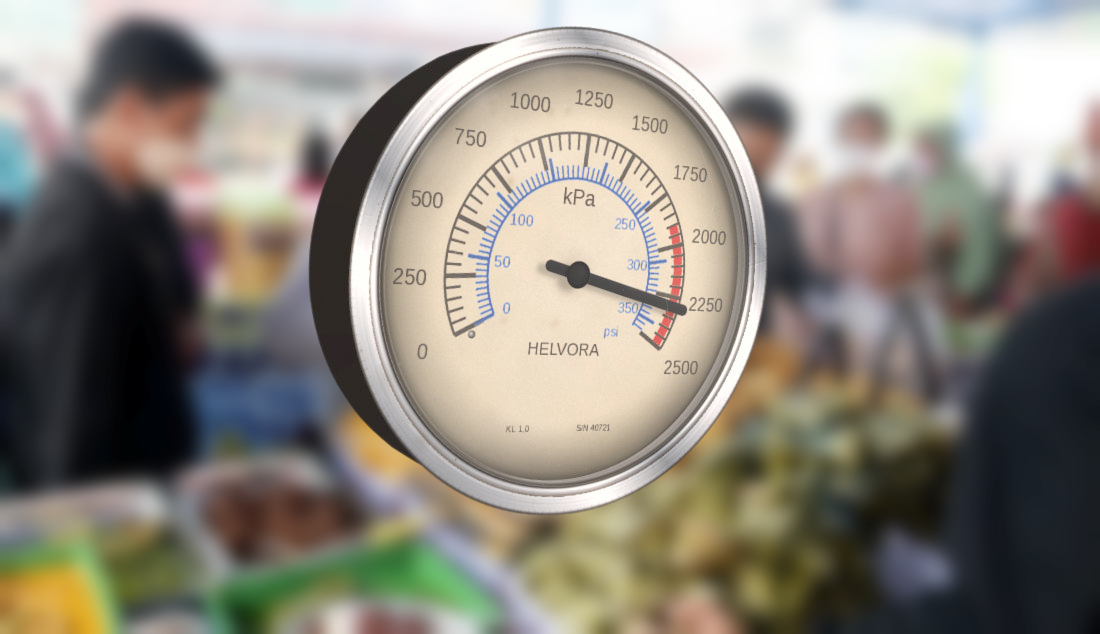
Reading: value=2300 unit=kPa
